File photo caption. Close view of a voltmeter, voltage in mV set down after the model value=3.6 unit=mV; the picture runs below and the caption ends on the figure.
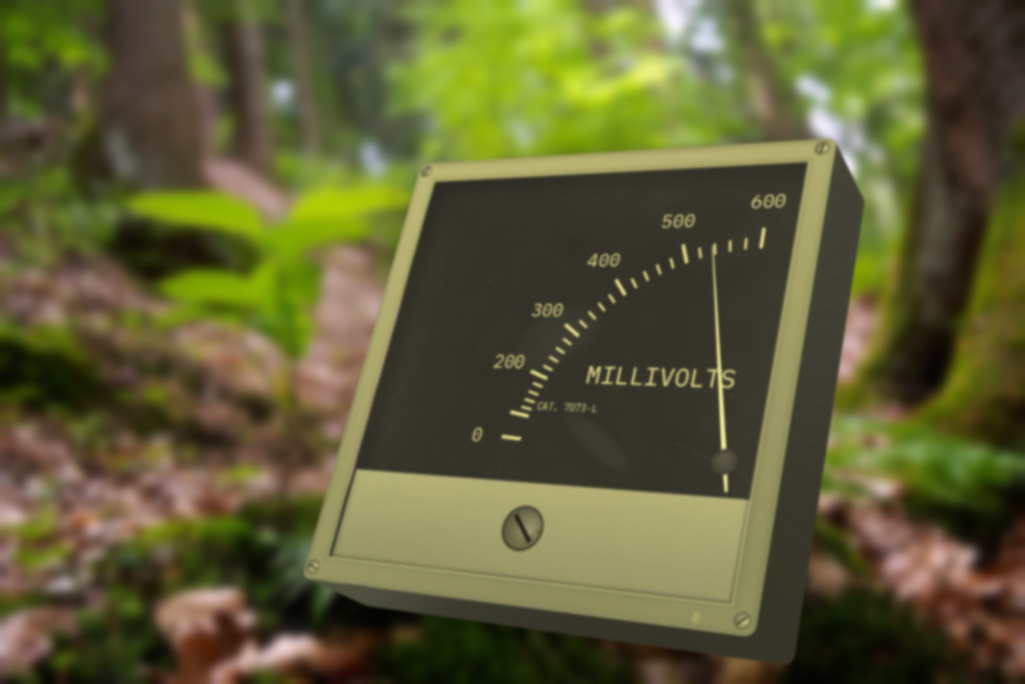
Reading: value=540 unit=mV
